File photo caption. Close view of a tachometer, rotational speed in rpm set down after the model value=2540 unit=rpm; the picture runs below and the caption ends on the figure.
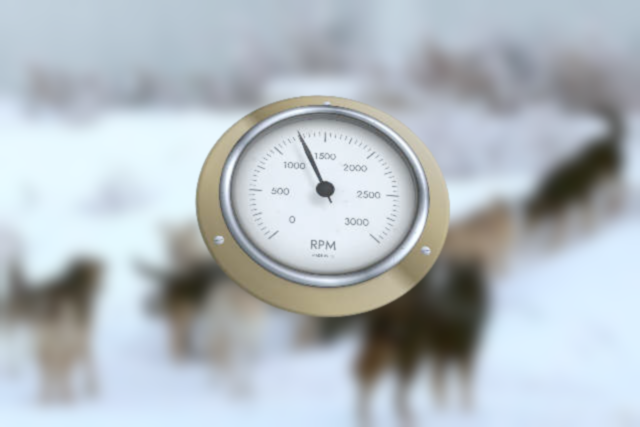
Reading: value=1250 unit=rpm
